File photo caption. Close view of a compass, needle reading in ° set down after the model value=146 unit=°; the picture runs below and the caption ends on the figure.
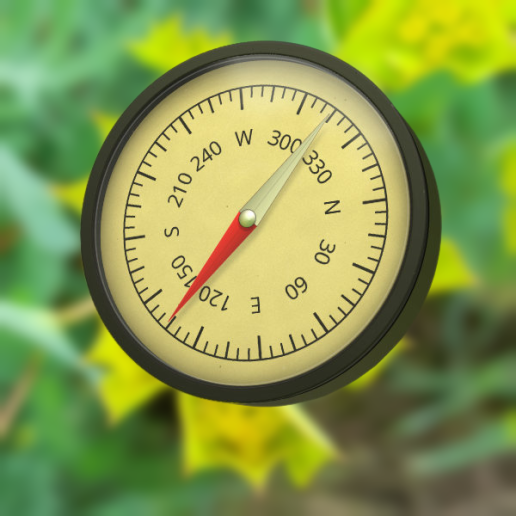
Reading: value=135 unit=°
